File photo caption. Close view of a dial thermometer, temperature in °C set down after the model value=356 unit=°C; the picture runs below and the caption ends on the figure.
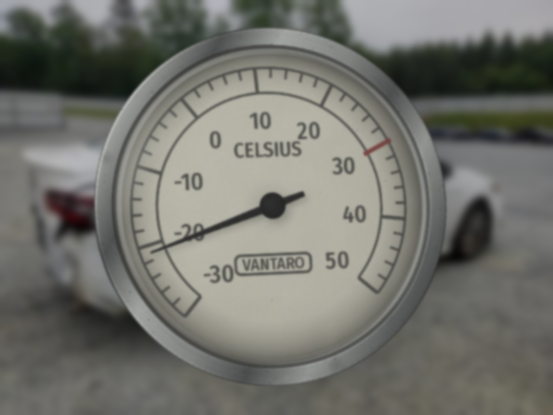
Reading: value=-21 unit=°C
